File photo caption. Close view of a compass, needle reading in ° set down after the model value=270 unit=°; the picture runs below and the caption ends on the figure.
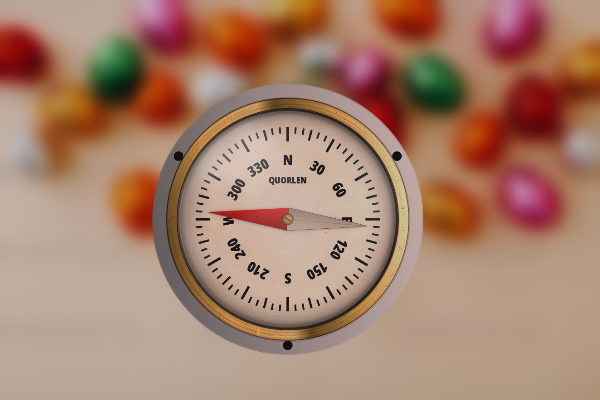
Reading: value=275 unit=°
